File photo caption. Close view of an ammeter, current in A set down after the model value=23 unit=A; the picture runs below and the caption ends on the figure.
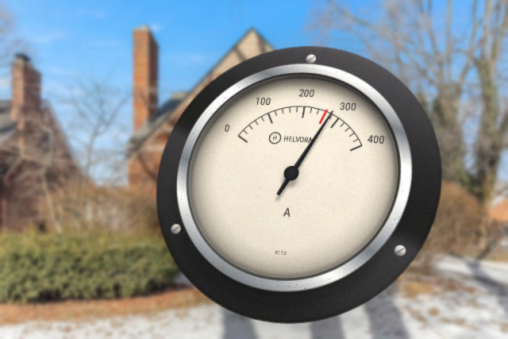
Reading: value=280 unit=A
